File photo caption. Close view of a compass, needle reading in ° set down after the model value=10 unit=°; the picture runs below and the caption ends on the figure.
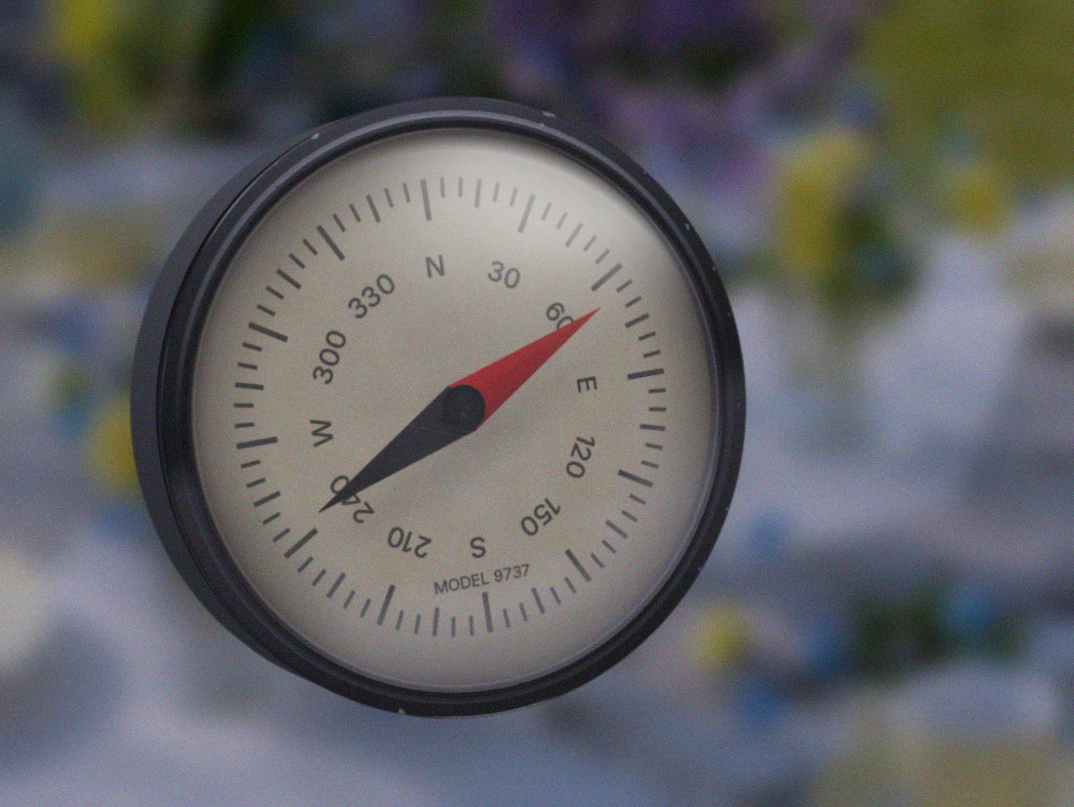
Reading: value=65 unit=°
